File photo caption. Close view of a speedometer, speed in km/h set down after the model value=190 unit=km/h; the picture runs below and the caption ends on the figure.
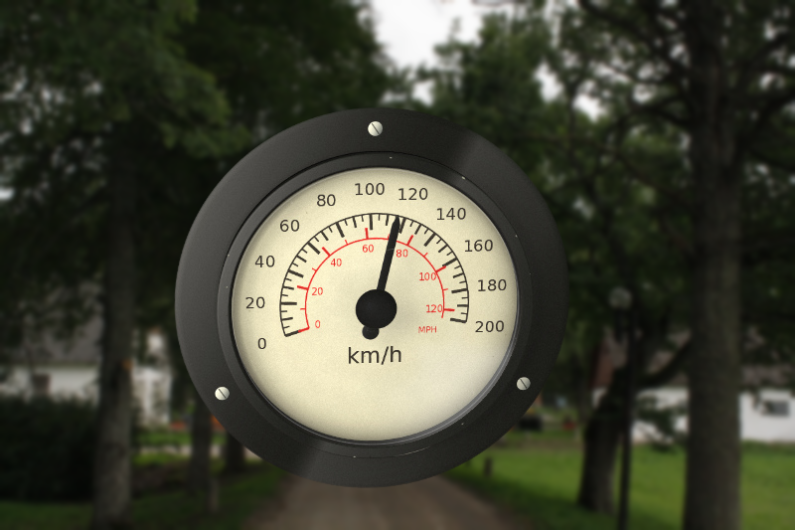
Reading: value=115 unit=km/h
